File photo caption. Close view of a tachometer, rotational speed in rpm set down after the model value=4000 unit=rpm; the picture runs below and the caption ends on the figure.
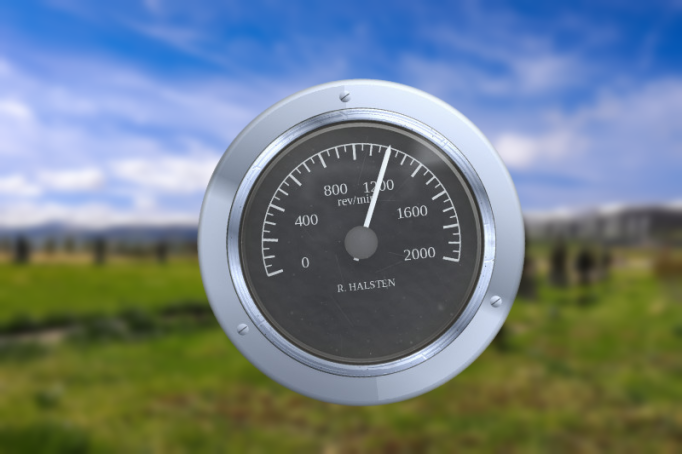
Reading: value=1200 unit=rpm
